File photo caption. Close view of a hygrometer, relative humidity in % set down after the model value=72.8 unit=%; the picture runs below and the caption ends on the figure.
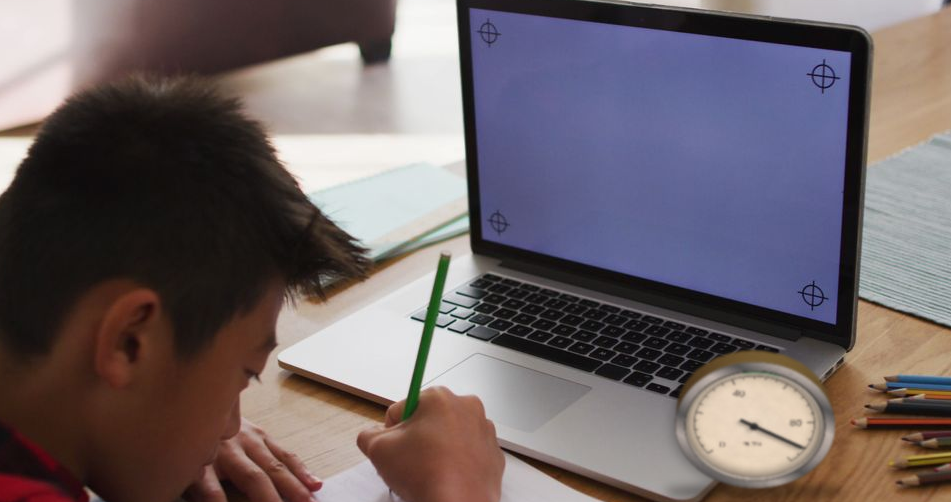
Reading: value=92 unit=%
